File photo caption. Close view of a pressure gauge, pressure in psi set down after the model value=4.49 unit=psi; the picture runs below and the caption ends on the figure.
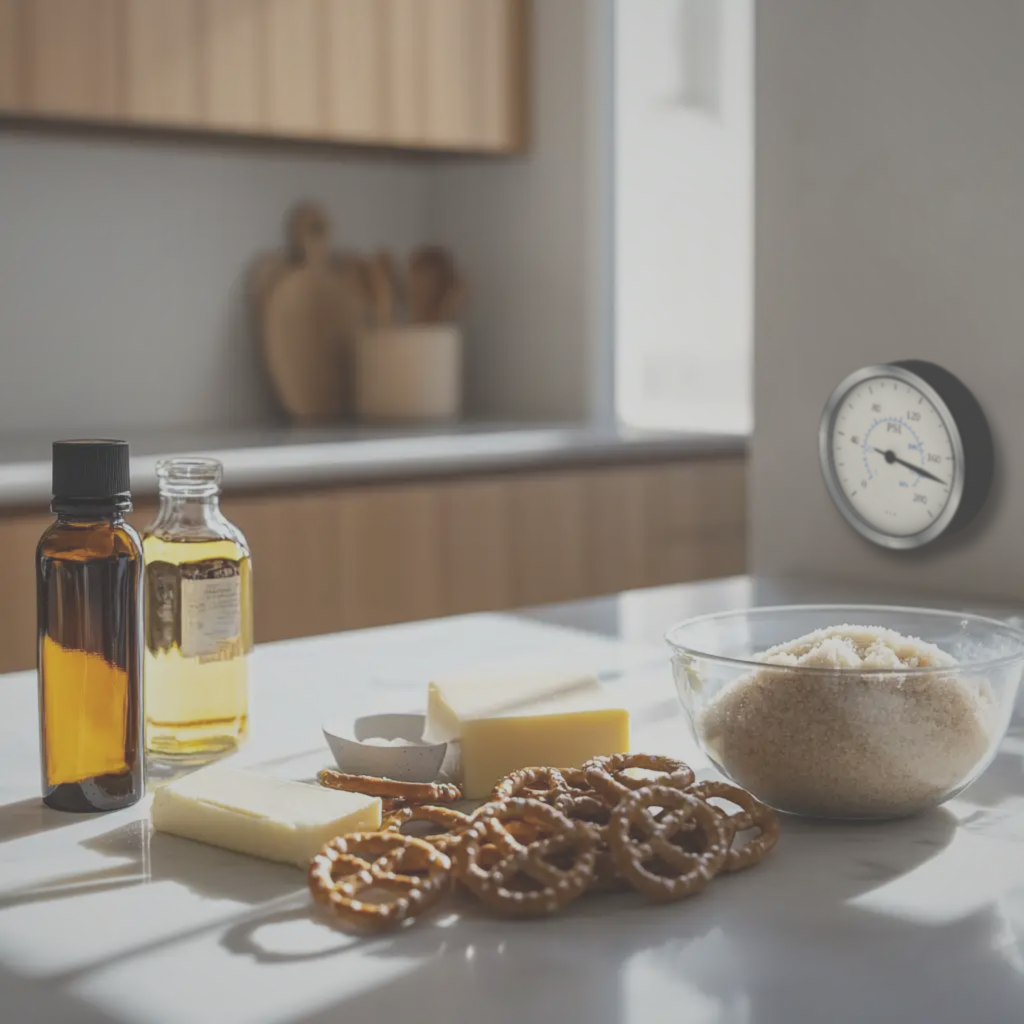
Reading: value=175 unit=psi
